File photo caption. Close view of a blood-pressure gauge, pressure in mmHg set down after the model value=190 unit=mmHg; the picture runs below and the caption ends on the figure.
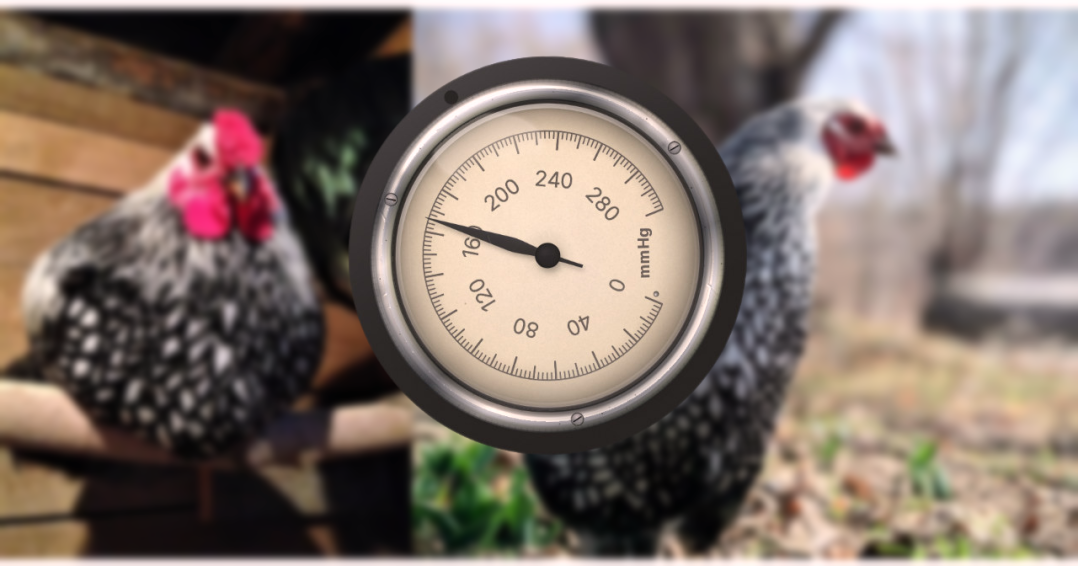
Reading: value=166 unit=mmHg
